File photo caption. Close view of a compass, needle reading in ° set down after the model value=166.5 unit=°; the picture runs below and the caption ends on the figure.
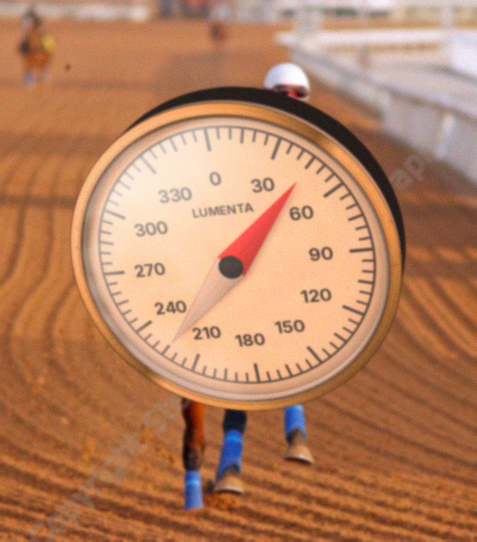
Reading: value=45 unit=°
